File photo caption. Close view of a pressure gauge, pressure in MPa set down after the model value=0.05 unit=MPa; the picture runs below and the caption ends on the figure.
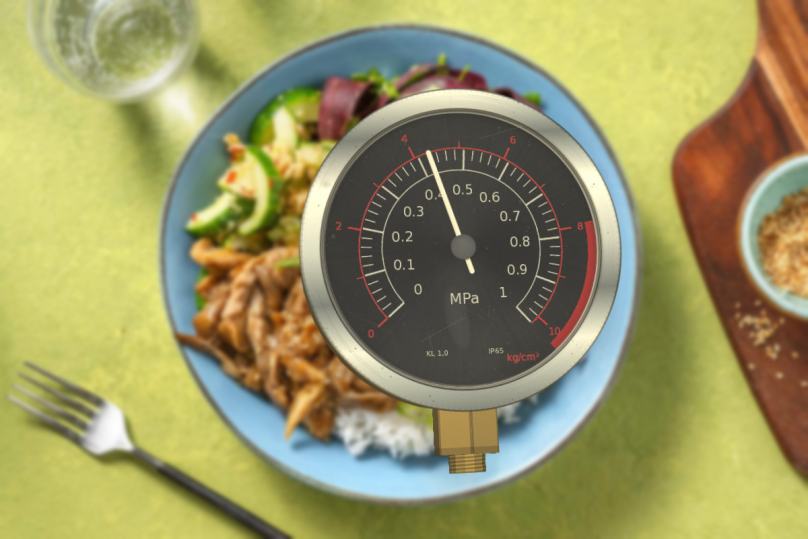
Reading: value=0.42 unit=MPa
